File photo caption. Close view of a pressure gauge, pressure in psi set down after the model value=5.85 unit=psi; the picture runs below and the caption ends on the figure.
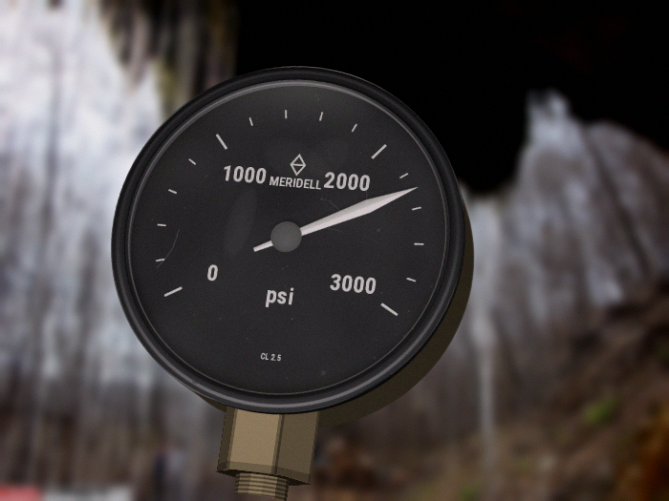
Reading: value=2300 unit=psi
